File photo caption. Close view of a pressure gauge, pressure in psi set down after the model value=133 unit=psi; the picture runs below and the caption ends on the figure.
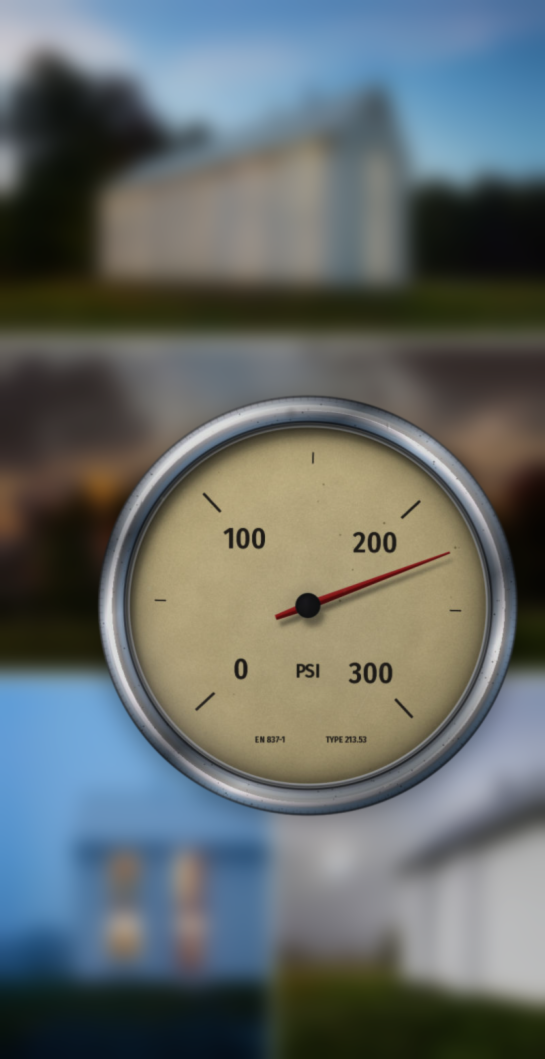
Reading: value=225 unit=psi
